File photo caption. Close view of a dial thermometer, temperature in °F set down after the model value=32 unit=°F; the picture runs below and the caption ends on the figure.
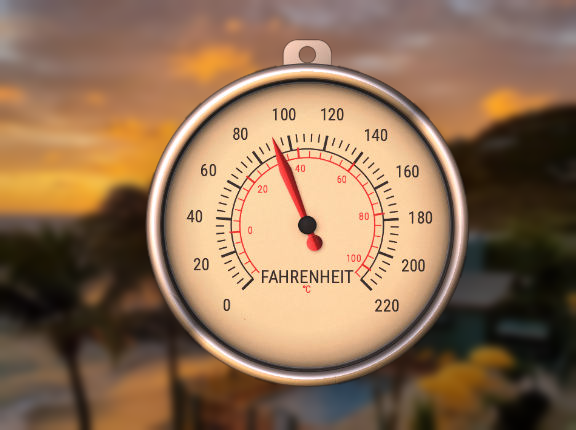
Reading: value=92 unit=°F
